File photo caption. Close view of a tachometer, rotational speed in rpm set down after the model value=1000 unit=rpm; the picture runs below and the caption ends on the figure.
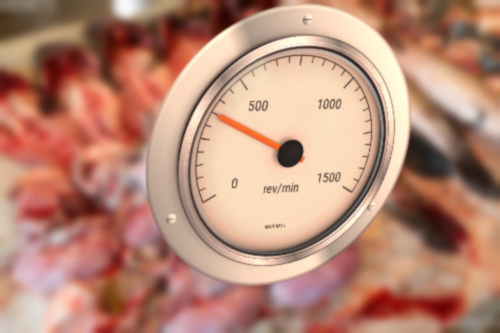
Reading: value=350 unit=rpm
